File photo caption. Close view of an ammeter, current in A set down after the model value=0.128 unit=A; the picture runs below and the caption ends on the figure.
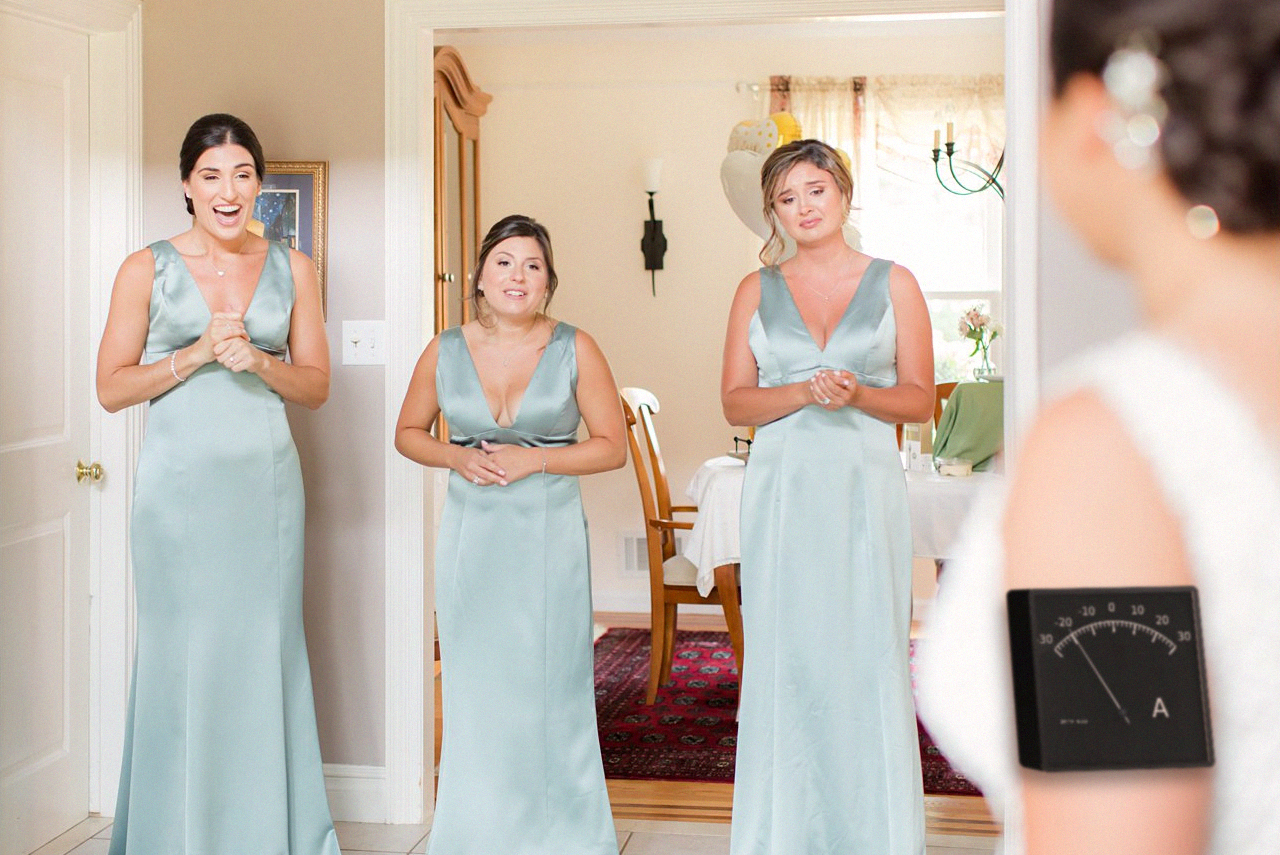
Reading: value=-20 unit=A
